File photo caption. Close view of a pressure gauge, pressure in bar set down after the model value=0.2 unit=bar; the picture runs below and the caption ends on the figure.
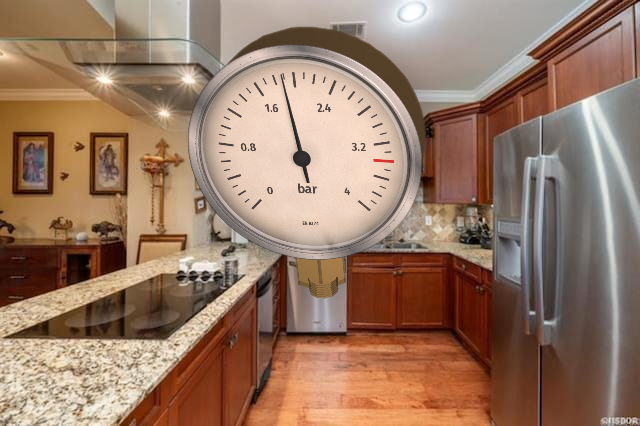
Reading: value=1.9 unit=bar
